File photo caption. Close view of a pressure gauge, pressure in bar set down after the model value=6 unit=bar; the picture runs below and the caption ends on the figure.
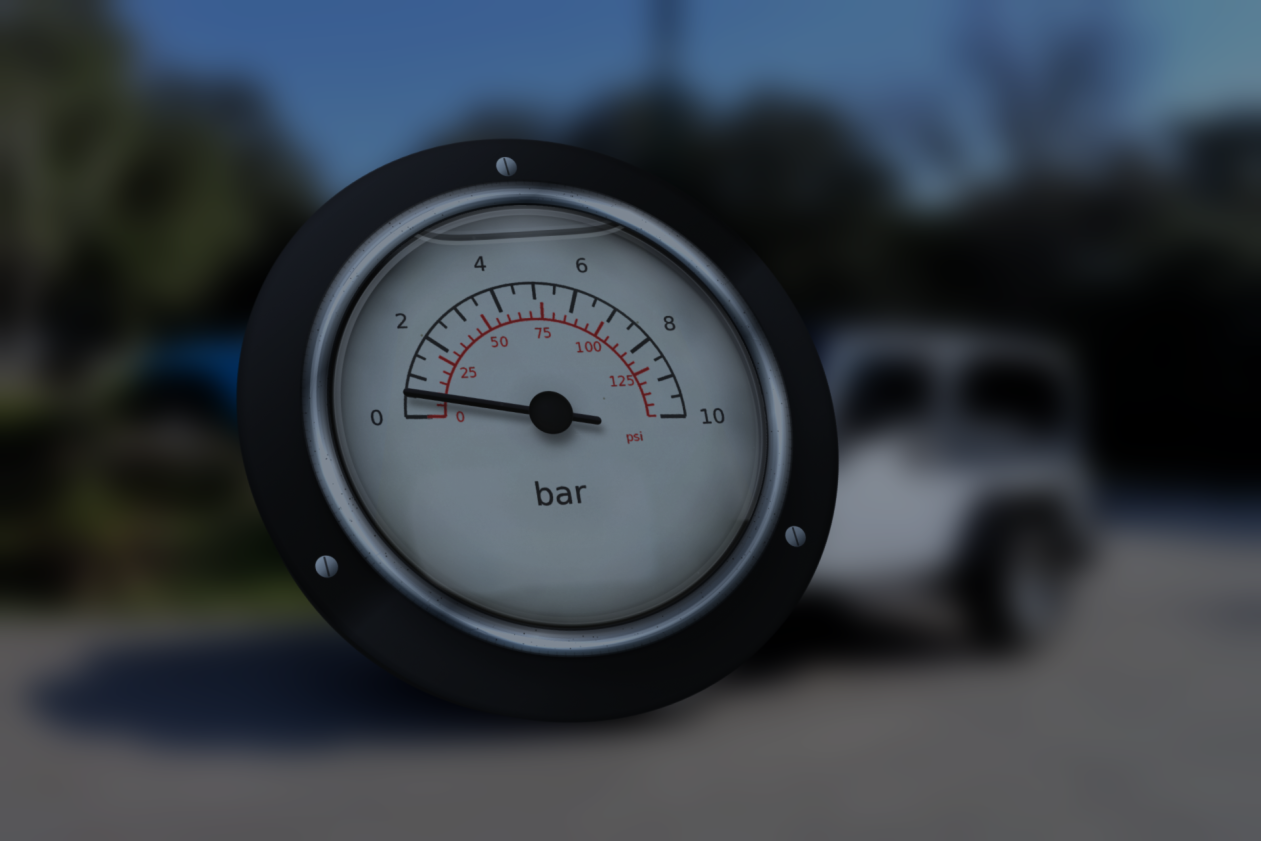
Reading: value=0.5 unit=bar
